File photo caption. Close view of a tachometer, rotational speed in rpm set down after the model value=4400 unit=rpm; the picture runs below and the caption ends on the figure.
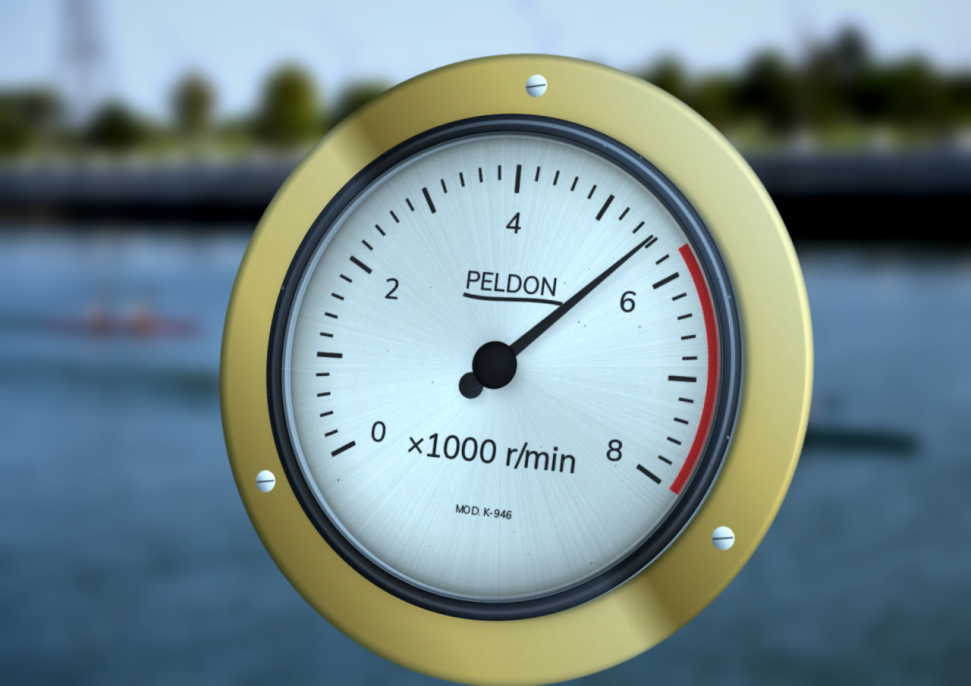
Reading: value=5600 unit=rpm
